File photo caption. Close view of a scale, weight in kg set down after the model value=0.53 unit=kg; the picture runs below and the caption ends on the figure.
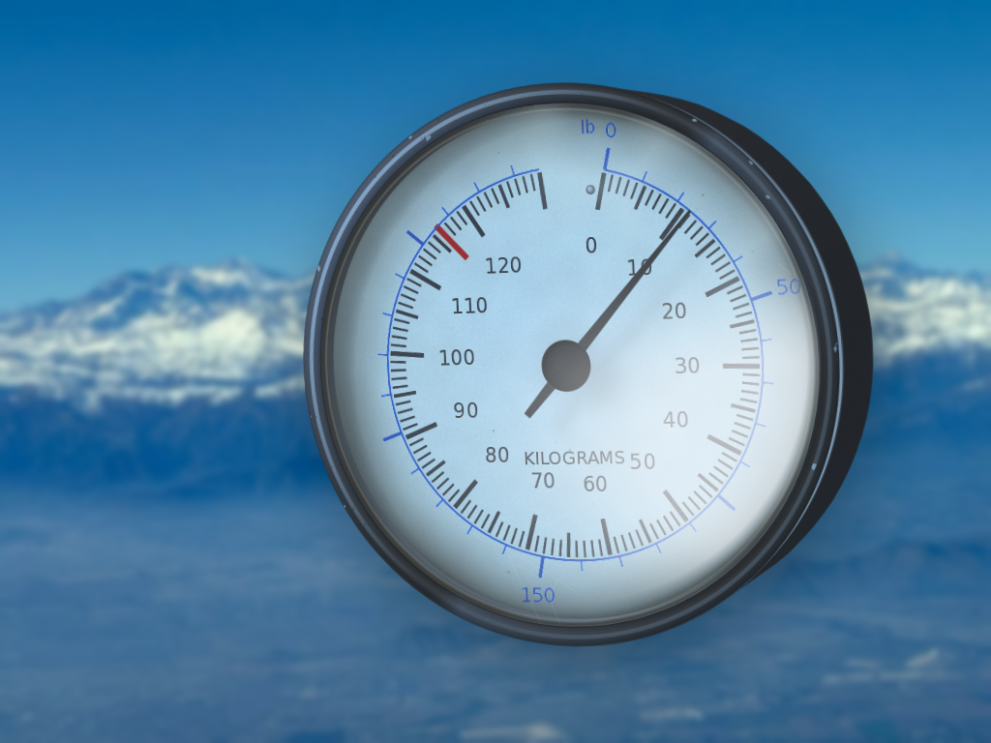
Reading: value=11 unit=kg
